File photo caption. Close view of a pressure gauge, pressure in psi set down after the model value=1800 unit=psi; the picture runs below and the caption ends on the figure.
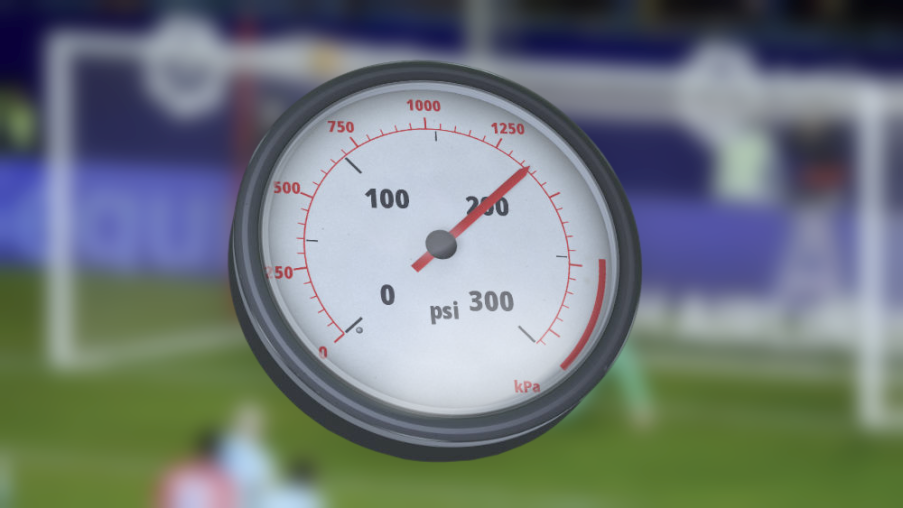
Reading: value=200 unit=psi
